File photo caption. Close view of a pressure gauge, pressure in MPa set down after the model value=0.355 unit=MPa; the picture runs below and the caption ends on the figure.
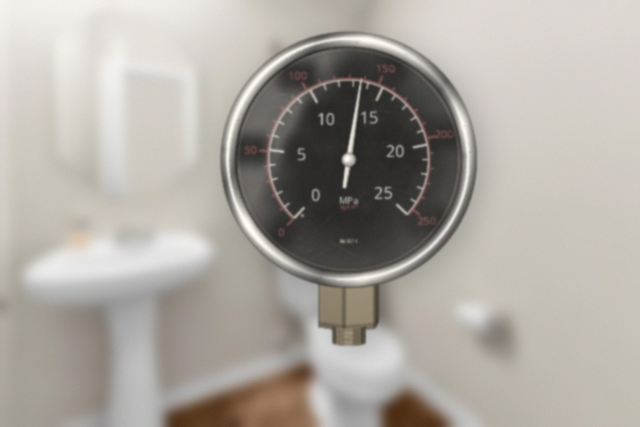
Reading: value=13.5 unit=MPa
